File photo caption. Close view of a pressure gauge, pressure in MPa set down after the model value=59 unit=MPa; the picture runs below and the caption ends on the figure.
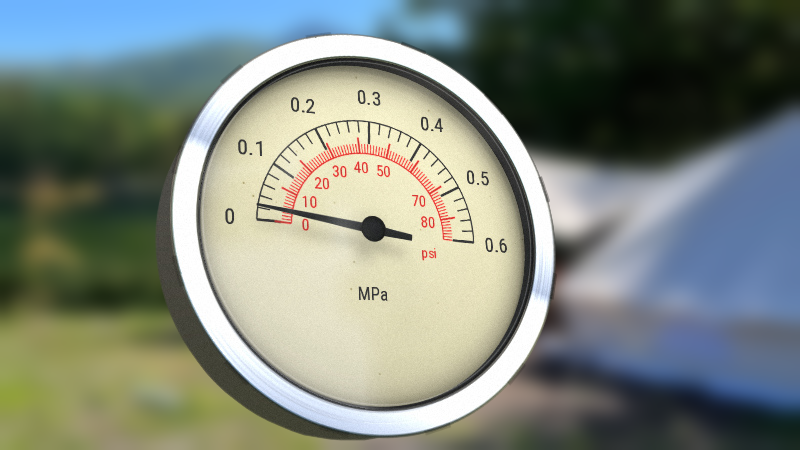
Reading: value=0.02 unit=MPa
